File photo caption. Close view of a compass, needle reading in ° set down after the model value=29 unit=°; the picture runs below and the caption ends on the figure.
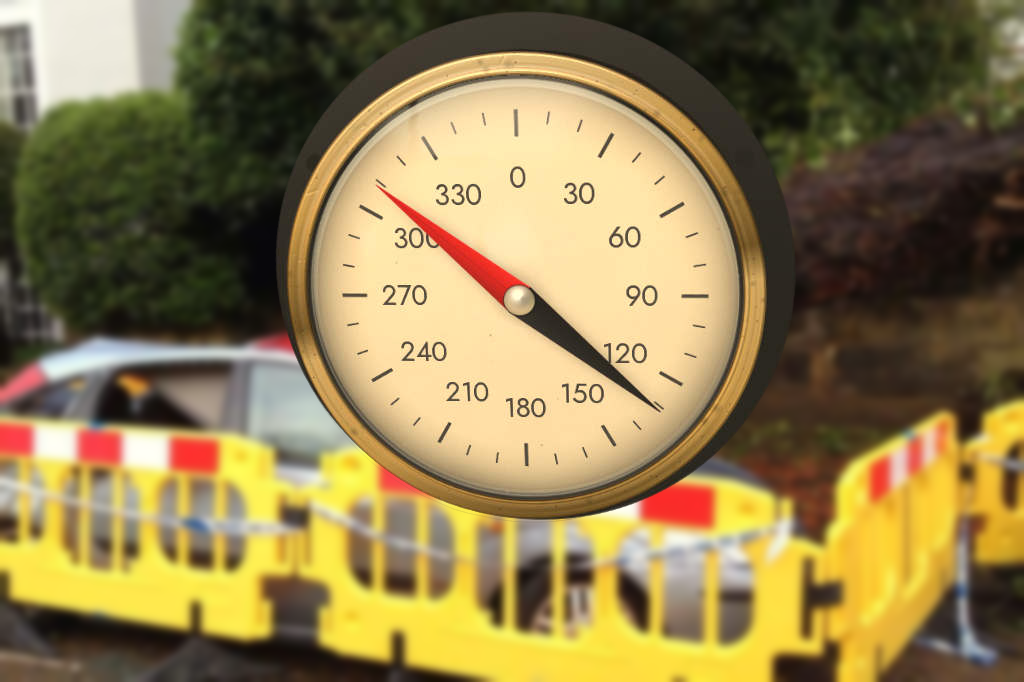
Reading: value=310 unit=°
